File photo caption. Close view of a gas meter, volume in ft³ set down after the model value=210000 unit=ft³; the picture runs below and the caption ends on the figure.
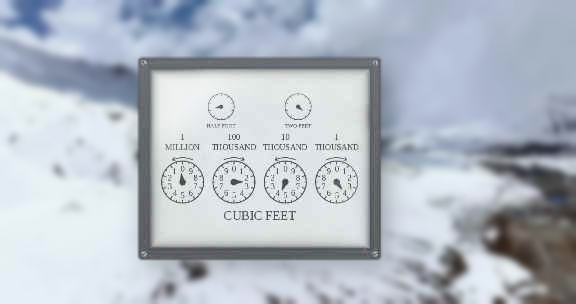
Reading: value=24400 unit=ft³
